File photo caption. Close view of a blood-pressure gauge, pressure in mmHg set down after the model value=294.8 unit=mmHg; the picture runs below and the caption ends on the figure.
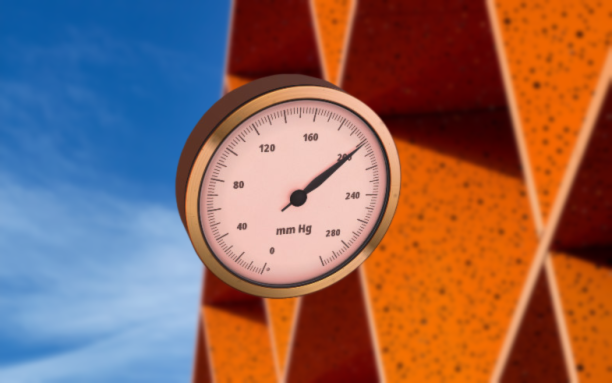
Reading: value=200 unit=mmHg
